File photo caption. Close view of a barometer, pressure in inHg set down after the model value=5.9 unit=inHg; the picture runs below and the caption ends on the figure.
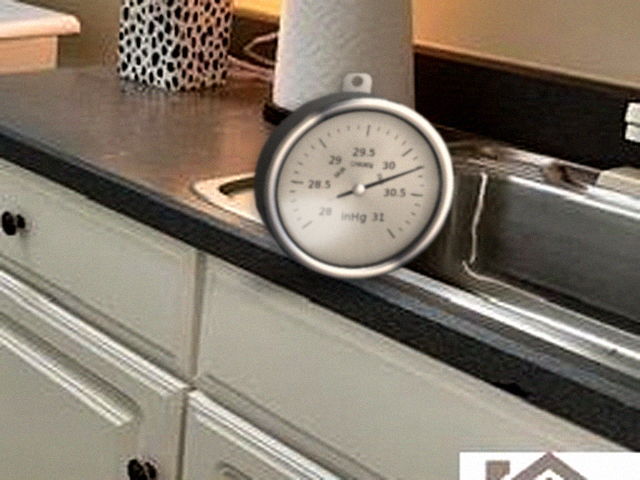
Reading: value=30.2 unit=inHg
